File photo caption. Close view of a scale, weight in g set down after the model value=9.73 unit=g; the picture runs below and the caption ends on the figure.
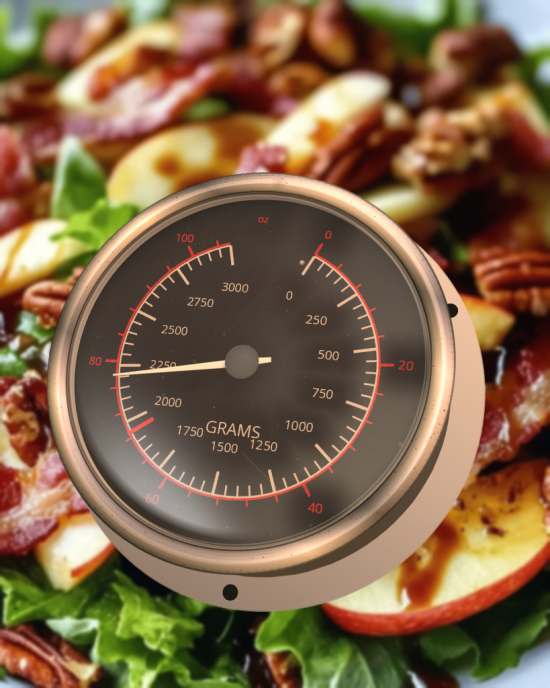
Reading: value=2200 unit=g
